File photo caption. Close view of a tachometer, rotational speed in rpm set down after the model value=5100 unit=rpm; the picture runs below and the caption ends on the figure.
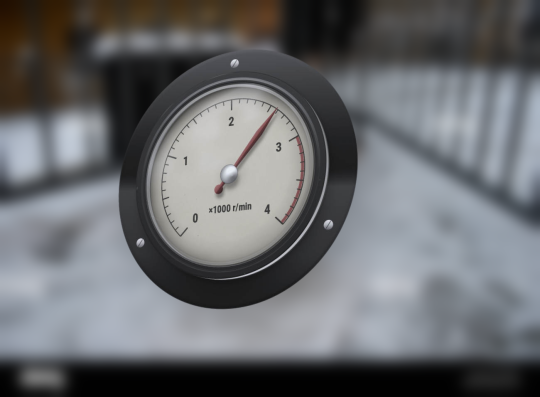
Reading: value=2600 unit=rpm
